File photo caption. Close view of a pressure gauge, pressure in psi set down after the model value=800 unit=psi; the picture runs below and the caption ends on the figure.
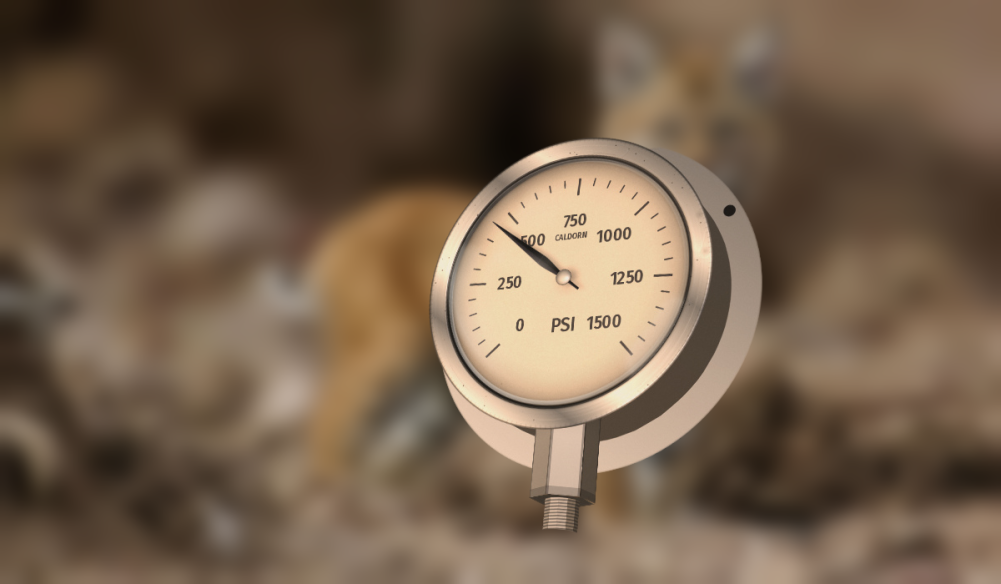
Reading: value=450 unit=psi
